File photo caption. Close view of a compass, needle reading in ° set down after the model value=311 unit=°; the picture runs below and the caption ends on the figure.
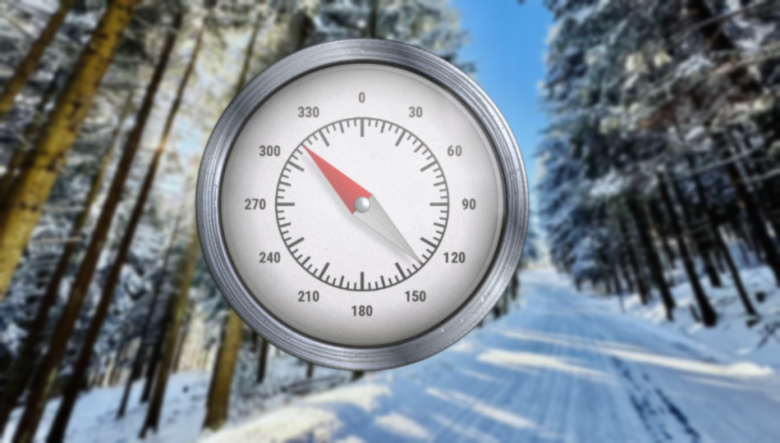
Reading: value=315 unit=°
